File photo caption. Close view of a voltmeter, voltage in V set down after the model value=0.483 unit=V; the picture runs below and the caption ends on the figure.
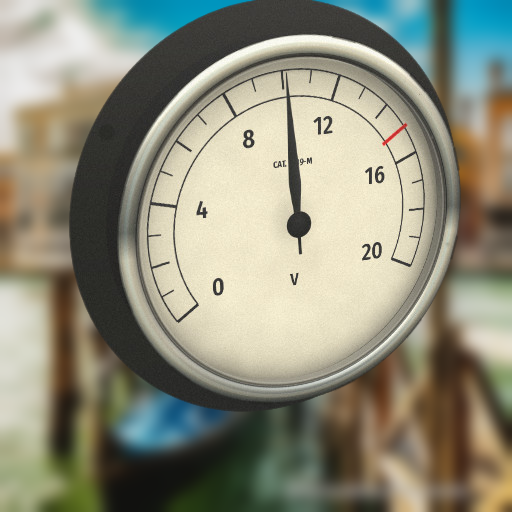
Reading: value=10 unit=V
